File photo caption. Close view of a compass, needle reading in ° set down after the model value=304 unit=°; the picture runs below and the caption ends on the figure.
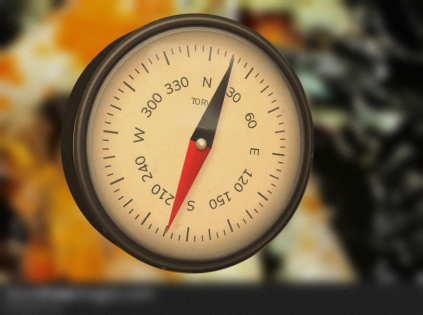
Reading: value=195 unit=°
